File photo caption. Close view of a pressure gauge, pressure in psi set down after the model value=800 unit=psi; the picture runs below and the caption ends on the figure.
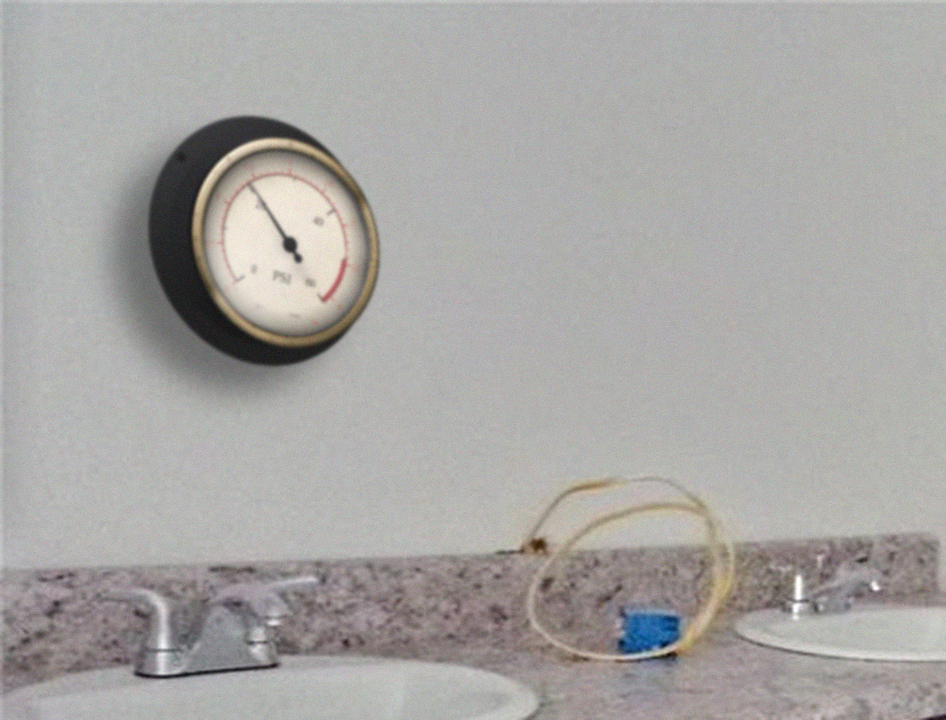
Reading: value=20 unit=psi
